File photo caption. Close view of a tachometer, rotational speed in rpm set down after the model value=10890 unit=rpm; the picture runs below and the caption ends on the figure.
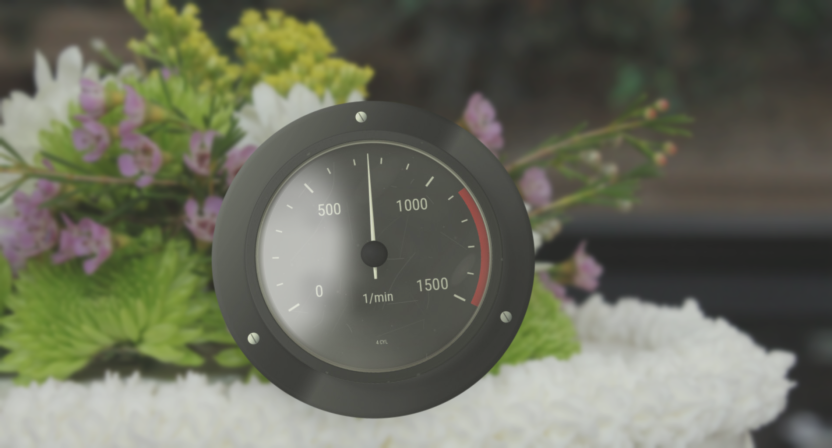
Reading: value=750 unit=rpm
